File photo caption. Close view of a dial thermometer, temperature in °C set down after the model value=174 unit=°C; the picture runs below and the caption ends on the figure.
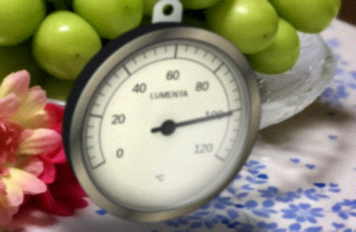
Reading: value=100 unit=°C
